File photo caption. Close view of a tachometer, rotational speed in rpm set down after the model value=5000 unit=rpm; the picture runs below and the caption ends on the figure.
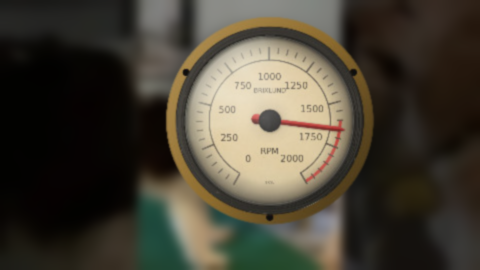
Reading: value=1650 unit=rpm
